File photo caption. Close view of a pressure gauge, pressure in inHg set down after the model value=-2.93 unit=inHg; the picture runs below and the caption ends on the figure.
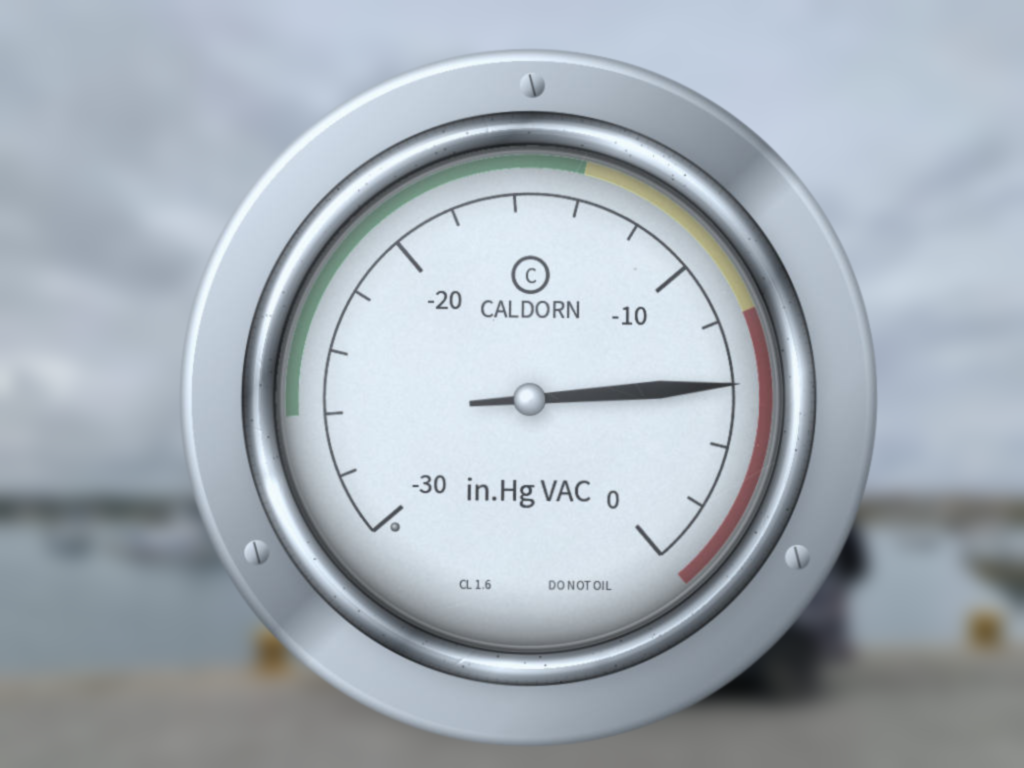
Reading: value=-6 unit=inHg
